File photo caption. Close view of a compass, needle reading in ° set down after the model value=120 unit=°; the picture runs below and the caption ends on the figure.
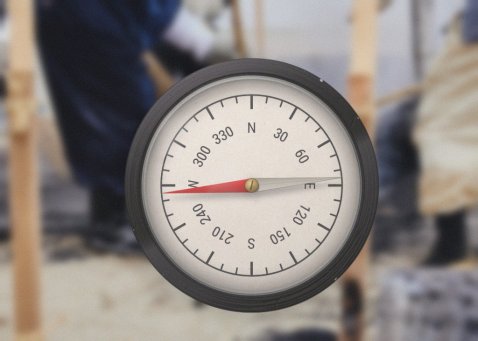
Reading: value=265 unit=°
